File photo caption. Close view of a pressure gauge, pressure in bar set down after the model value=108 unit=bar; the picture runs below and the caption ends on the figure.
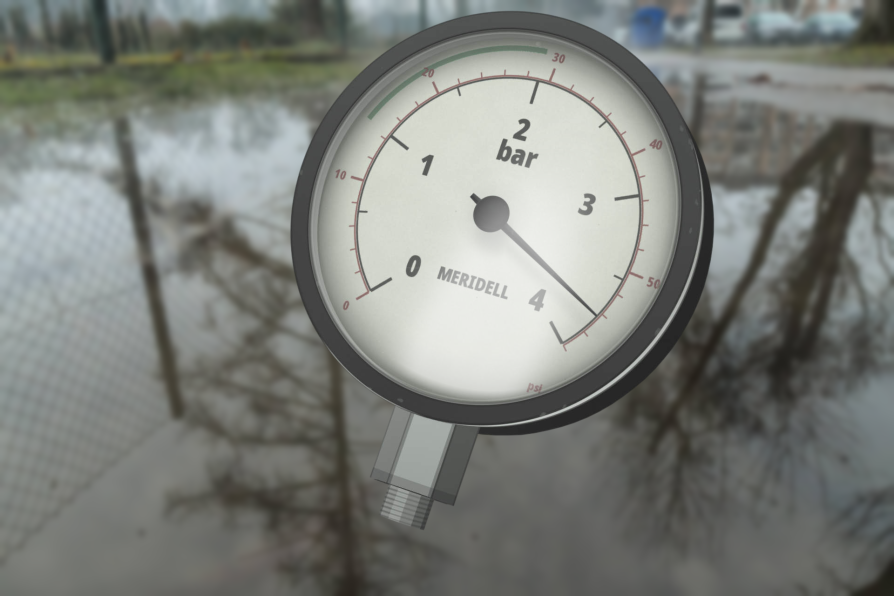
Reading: value=3.75 unit=bar
